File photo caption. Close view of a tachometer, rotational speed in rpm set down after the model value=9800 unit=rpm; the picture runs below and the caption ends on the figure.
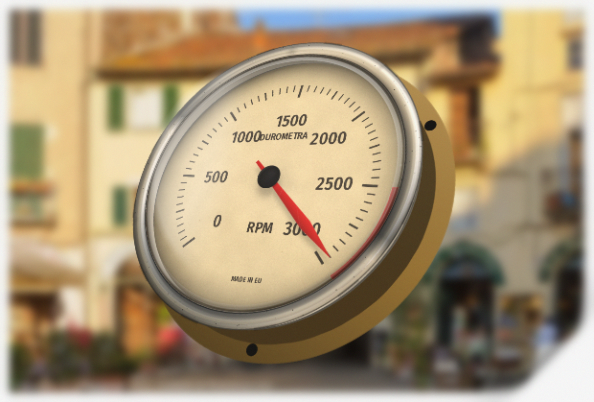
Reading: value=2950 unit=rpm
